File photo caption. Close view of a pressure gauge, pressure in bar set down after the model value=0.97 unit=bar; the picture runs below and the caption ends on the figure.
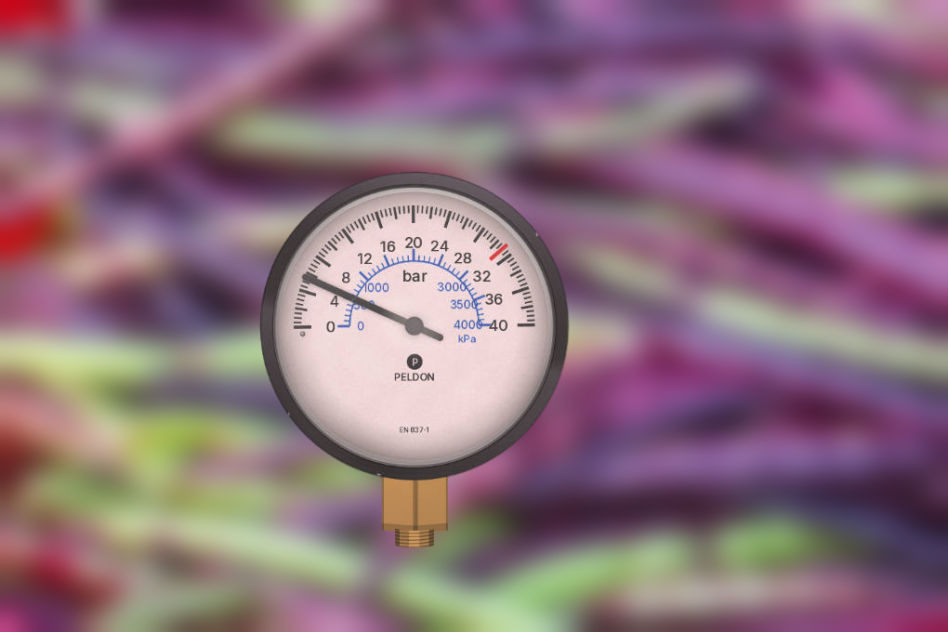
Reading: value=5.5 unit=bar
